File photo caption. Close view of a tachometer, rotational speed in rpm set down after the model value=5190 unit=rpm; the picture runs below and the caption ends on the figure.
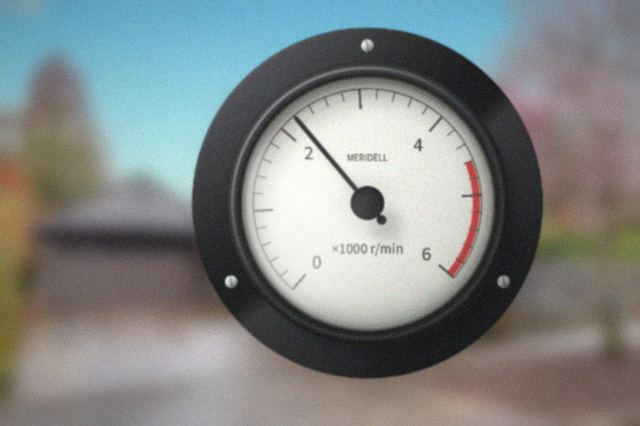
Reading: value=2200 unit=rpm
